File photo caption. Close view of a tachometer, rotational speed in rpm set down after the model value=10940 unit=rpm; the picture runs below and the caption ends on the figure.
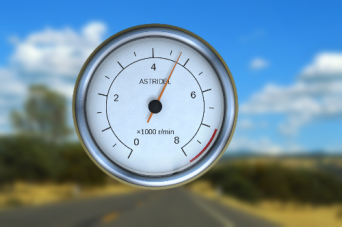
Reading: value=4750 unit=rpm
